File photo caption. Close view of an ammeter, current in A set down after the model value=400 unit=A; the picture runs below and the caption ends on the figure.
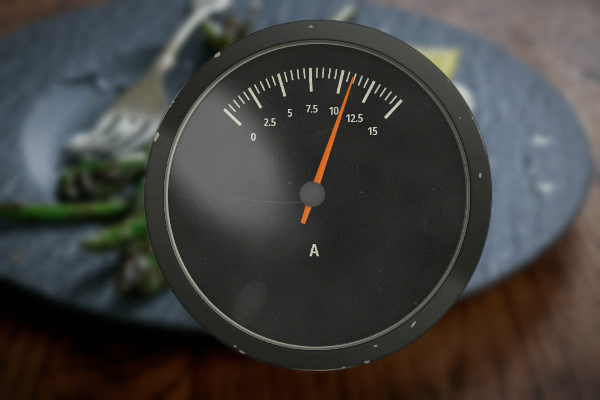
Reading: value=11 unit=A
